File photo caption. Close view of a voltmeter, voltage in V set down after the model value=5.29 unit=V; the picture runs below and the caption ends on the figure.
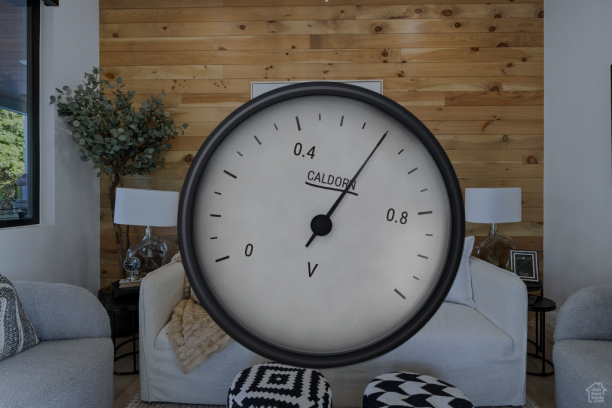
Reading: value=0.6 unit=V
